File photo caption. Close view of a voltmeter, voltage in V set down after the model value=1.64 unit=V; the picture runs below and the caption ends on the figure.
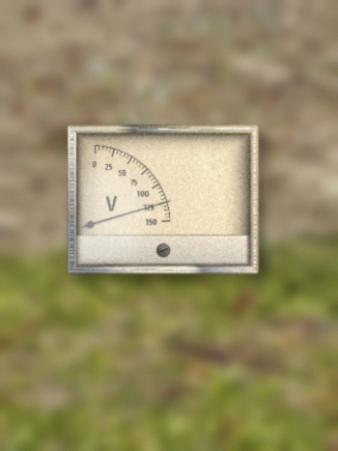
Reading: value=125 unit=V
